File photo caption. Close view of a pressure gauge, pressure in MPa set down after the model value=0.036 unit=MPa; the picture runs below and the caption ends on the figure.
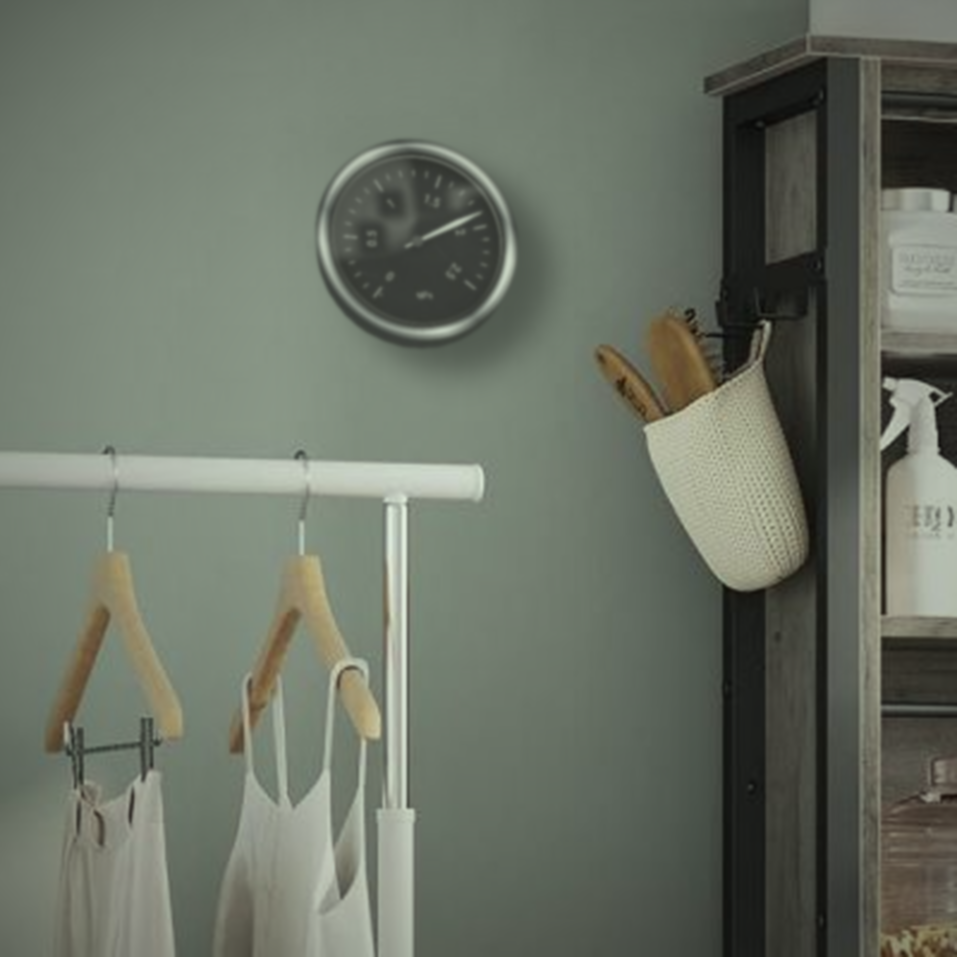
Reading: value=1.9 unit=MPa
